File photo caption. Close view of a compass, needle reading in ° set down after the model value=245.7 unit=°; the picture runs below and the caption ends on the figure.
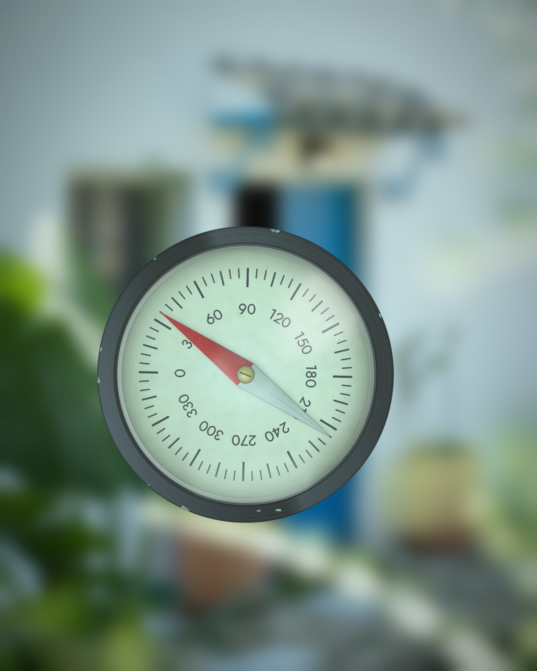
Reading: value=35 unit=°
